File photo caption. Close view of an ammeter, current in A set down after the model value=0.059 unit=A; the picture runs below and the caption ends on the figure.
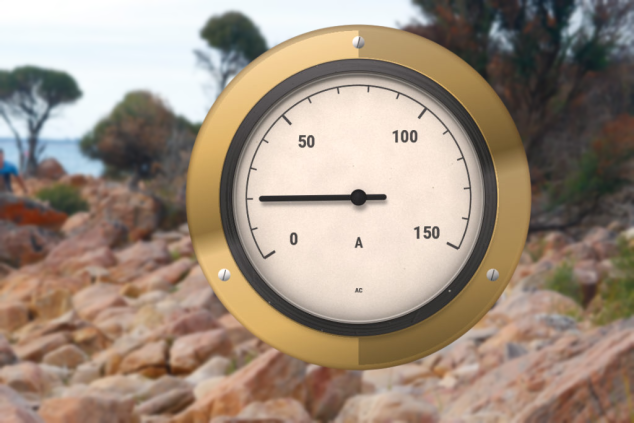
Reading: value=20 unit=A
